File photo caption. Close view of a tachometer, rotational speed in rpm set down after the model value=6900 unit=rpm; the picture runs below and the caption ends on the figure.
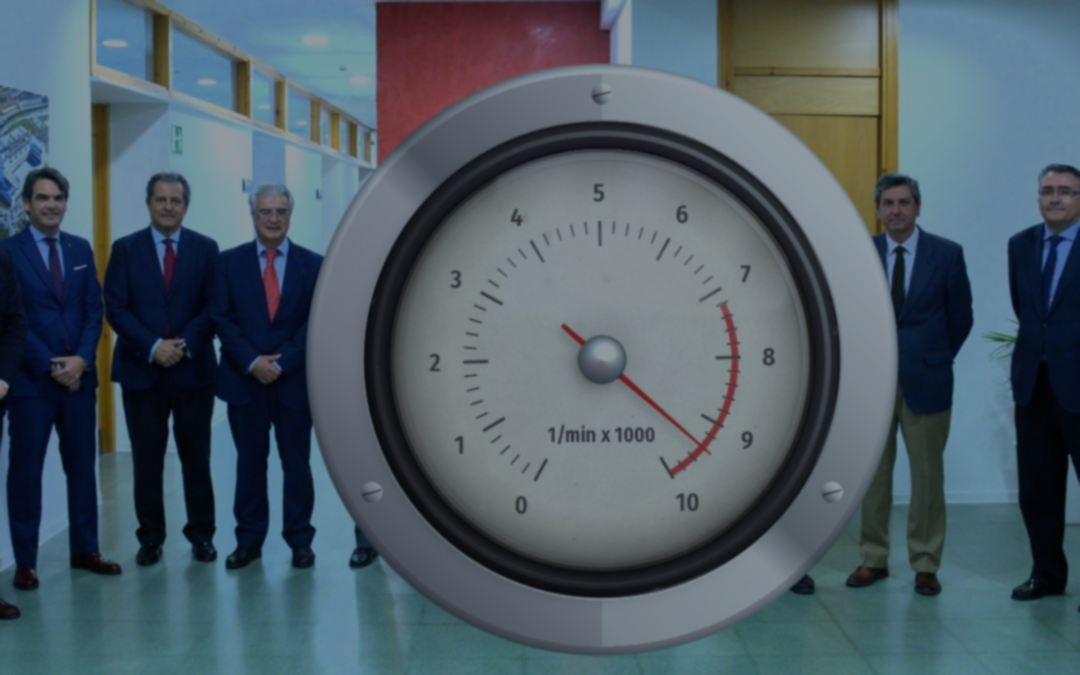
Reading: value=9400 unit=rpm
